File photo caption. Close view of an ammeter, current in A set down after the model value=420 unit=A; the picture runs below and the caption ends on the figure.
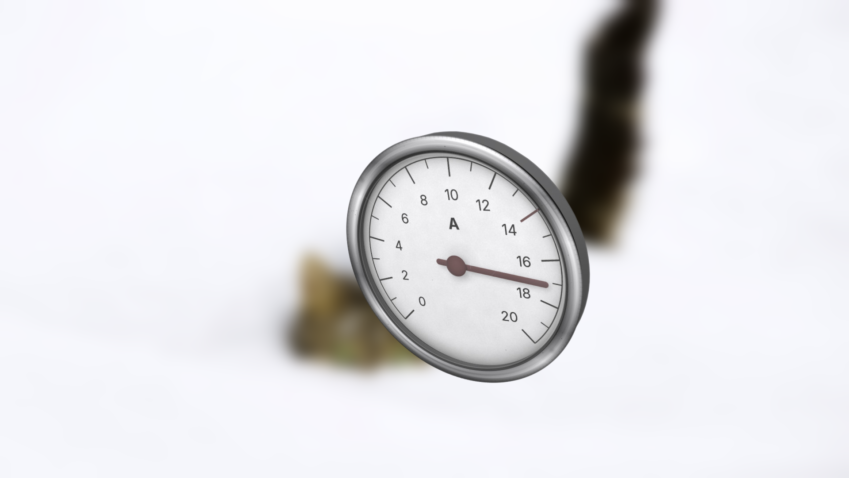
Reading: value=17 unit=A
